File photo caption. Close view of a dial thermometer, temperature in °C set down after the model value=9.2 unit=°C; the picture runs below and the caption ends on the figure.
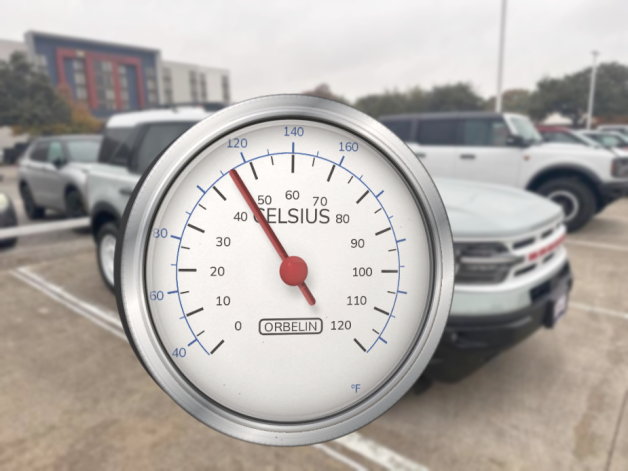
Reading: value=45 unit=°C
